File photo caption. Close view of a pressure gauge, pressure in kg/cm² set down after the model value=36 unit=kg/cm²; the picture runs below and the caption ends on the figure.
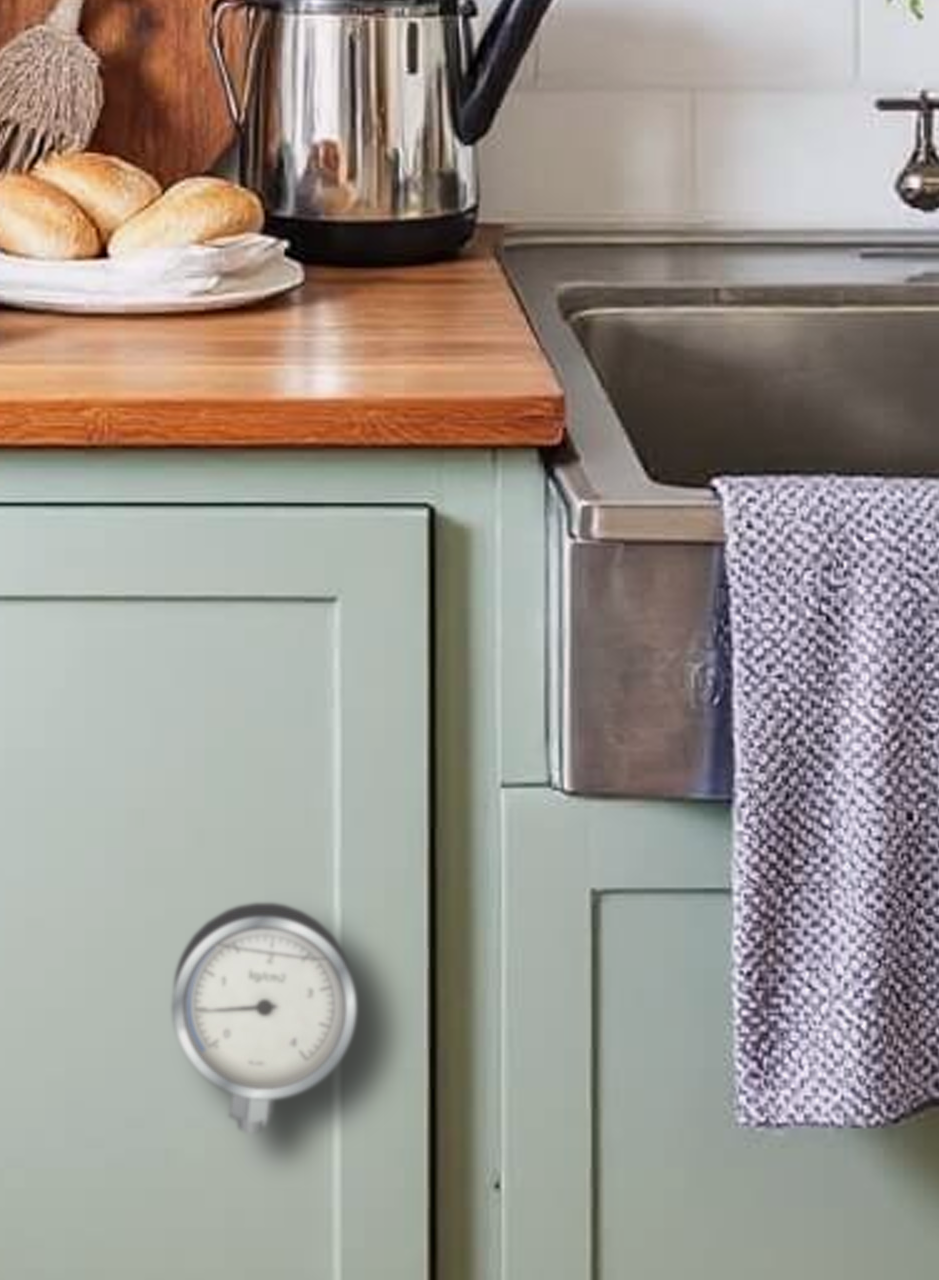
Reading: value=0.5 unit=kg/cm²
